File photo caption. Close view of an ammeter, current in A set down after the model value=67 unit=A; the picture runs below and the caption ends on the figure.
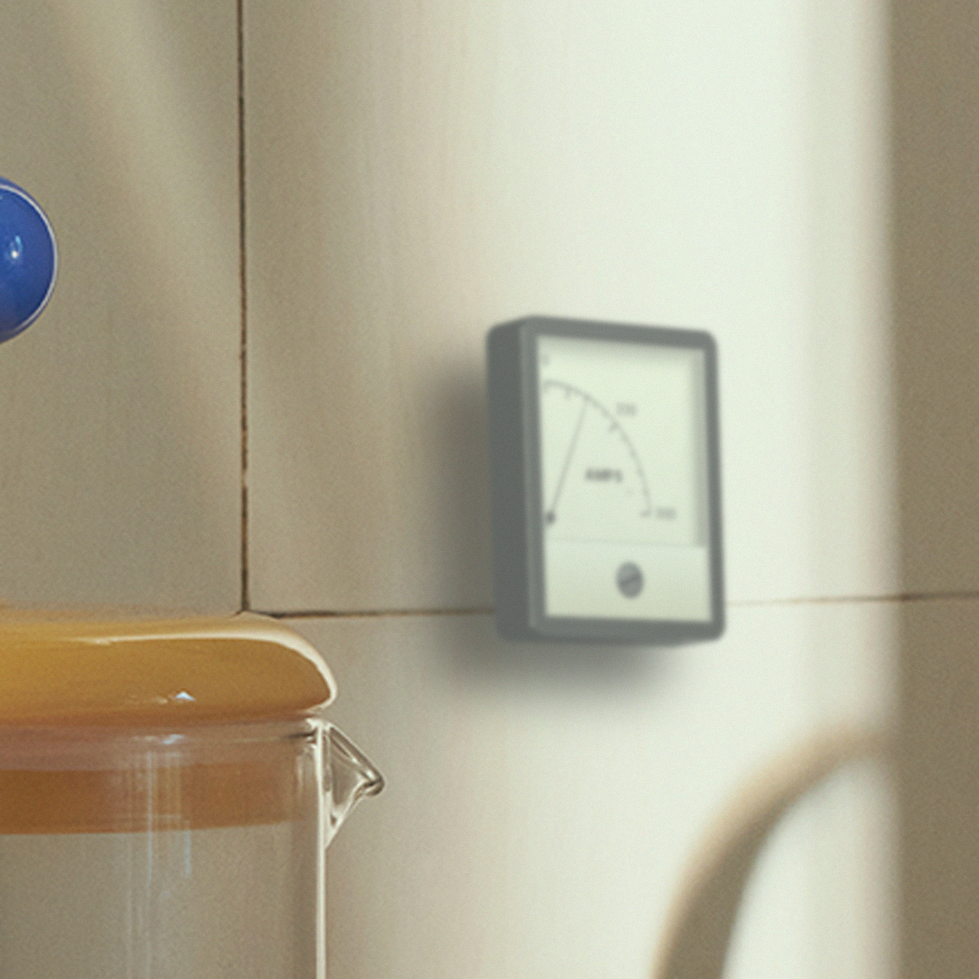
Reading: value=140 unit=A
